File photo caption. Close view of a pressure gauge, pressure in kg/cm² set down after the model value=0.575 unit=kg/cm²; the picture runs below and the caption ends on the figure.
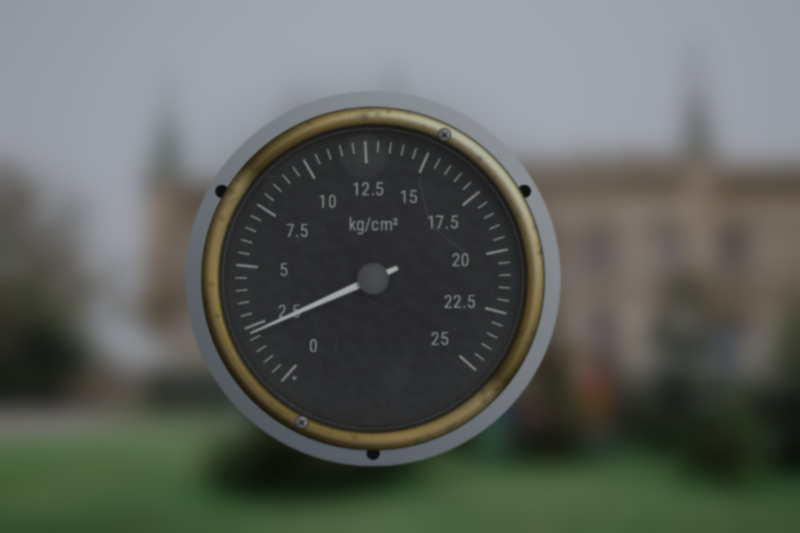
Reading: value=2.25 unit=kg/cm²
